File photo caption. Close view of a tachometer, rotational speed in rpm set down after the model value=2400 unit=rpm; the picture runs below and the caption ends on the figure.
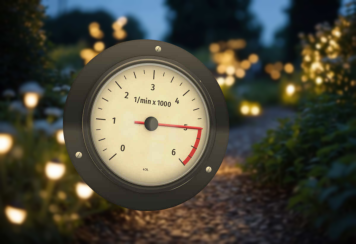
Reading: value=5000 unit=rpm
